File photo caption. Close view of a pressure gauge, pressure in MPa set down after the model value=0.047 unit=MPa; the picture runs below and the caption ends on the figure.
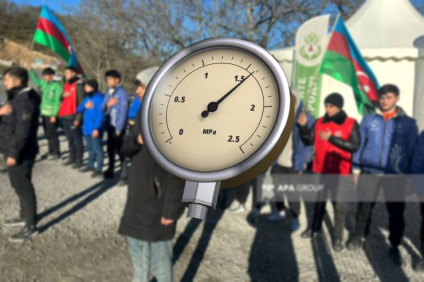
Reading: value=1.6 unit=MPa
